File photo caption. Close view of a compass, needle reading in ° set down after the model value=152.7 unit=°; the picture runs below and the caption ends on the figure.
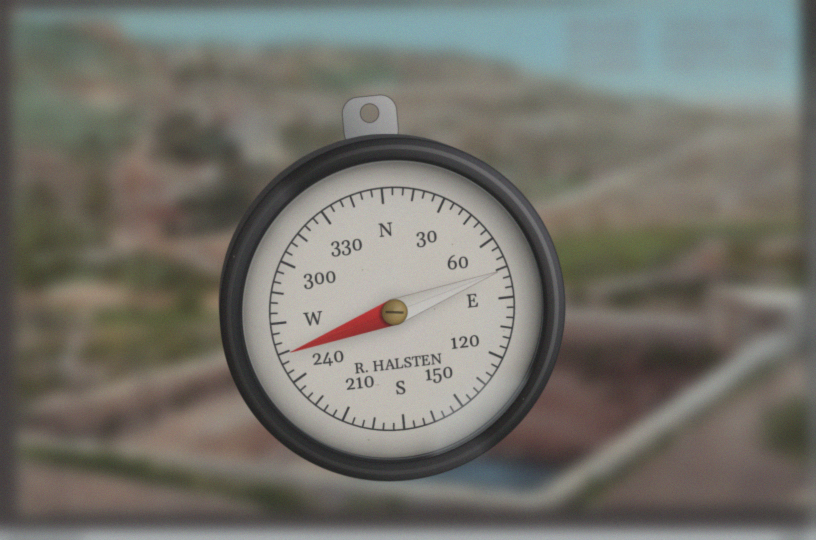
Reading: value=255 unit=°
